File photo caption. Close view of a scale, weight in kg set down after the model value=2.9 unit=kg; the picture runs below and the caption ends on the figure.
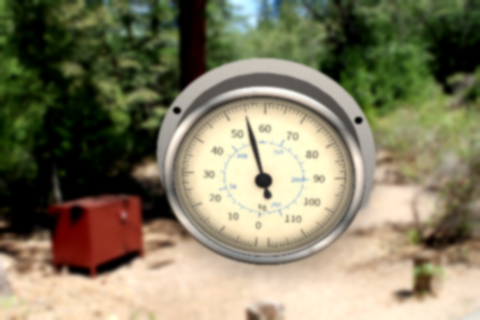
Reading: value=55 unit=kg
